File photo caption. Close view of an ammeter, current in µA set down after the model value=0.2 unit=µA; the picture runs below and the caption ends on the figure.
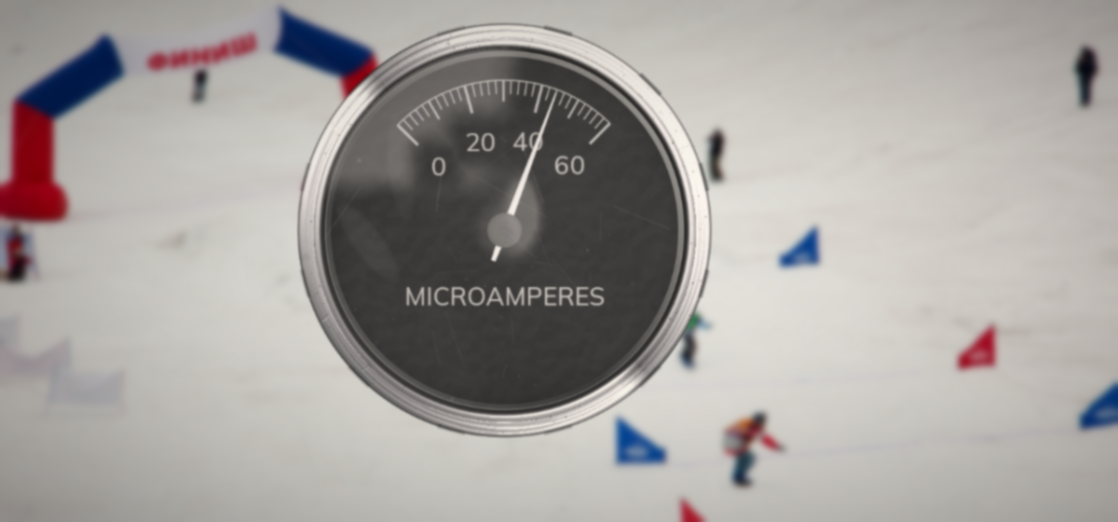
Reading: value=44 unit=µA
